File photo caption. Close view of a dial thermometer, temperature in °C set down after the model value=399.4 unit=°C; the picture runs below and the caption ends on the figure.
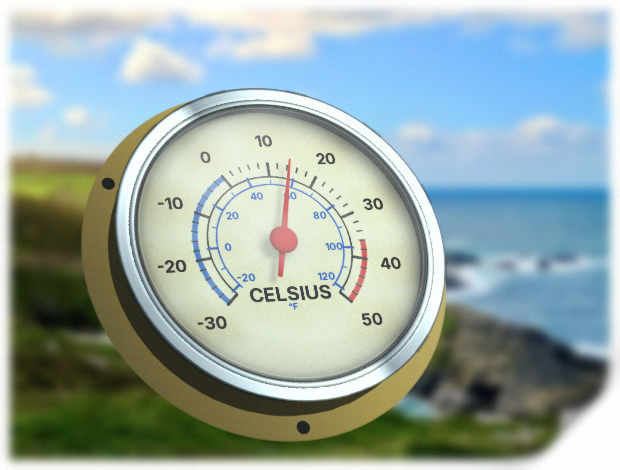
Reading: value=14 unit=°C
